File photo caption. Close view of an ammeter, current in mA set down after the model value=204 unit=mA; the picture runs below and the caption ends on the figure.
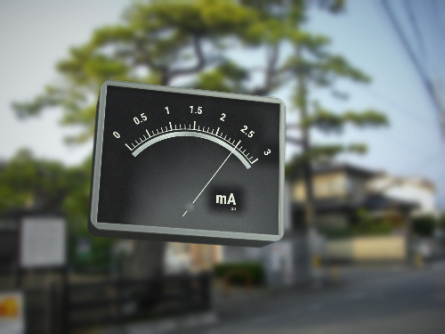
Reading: value=2.5 unit=mA
